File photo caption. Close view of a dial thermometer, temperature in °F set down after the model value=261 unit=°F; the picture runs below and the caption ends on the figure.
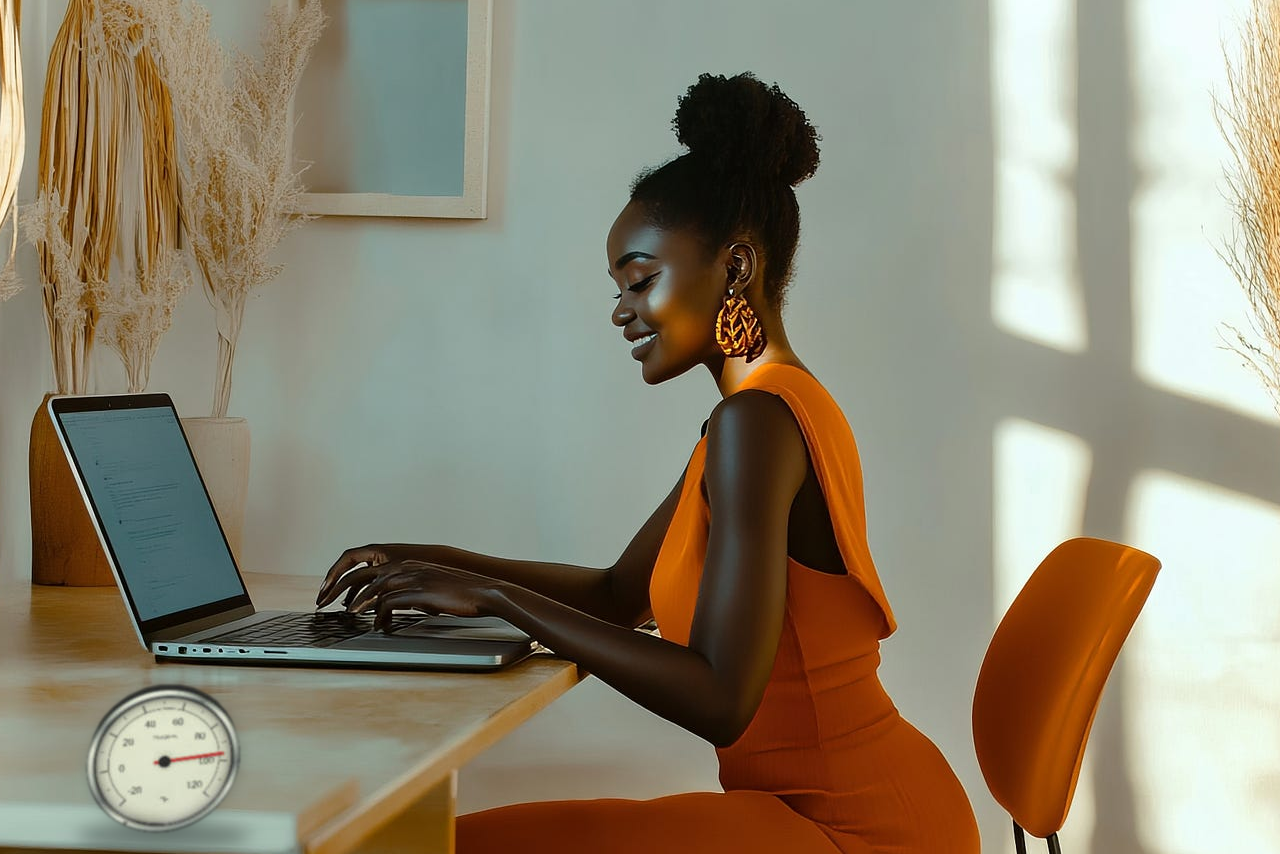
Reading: value=95 unit=°F
